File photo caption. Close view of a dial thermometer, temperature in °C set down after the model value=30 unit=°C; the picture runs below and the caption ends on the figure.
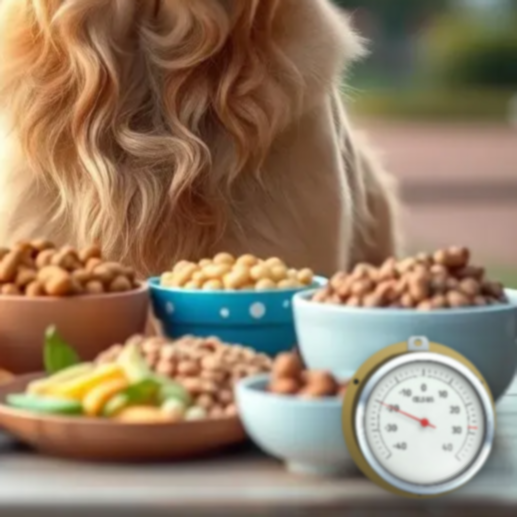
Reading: value=-20 unit=°C
